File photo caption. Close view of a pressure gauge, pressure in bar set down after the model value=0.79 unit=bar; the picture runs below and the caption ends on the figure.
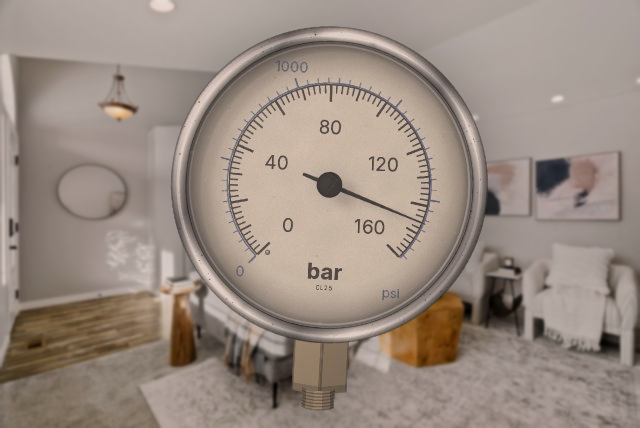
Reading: value=146 unit=bar
